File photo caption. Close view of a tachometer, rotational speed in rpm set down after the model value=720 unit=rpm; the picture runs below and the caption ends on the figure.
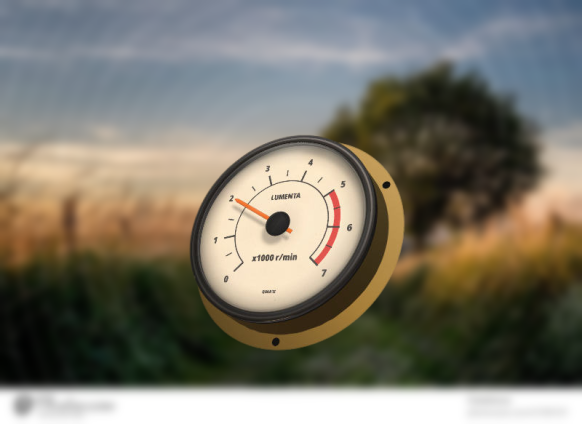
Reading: value=2000 unit=rpm
